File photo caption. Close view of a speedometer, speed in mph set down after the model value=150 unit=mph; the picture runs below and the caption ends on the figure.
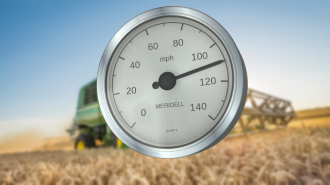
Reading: value=110 unit=mph
